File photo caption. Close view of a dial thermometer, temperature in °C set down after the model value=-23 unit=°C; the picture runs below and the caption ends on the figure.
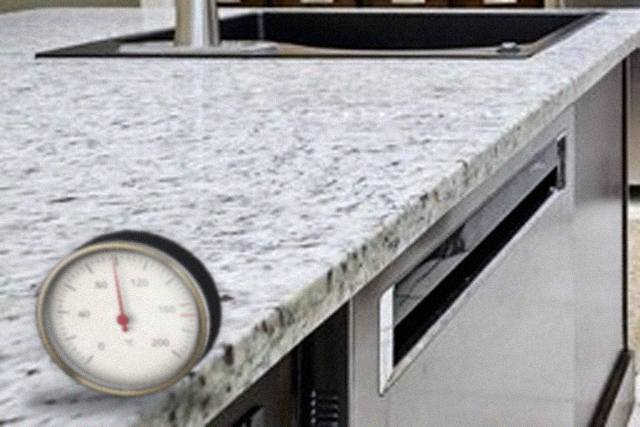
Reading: value=100 unit=°C
